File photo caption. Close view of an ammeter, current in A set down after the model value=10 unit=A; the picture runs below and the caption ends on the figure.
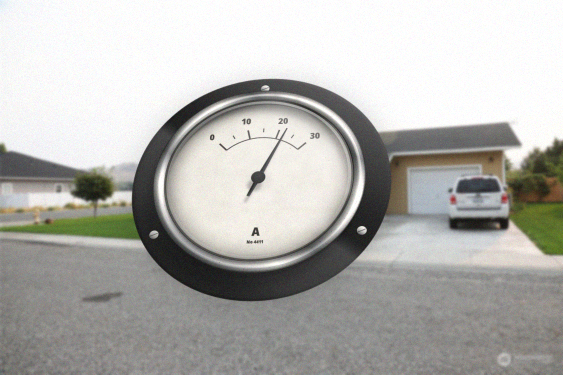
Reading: value=22.5 unit=A
